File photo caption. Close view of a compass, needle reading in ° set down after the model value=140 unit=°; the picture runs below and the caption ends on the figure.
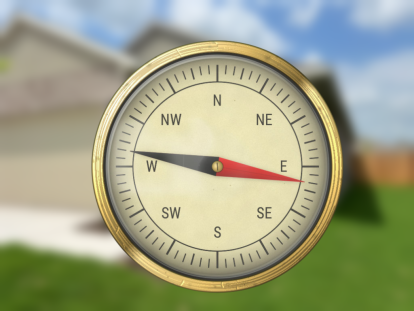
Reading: value=100 unit=°
